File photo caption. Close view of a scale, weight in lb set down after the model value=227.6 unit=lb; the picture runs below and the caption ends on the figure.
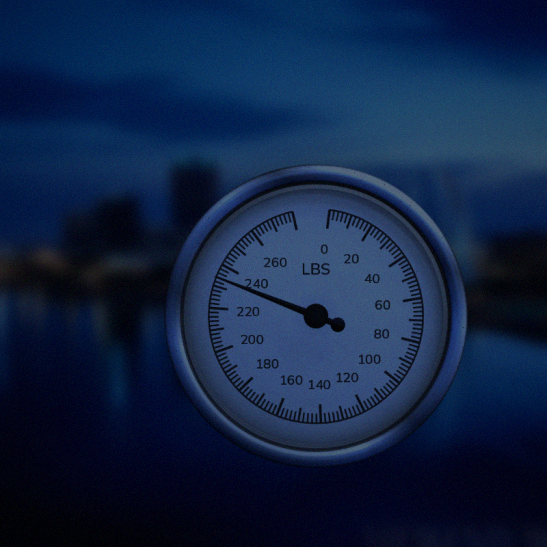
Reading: value=234 unit=lb
